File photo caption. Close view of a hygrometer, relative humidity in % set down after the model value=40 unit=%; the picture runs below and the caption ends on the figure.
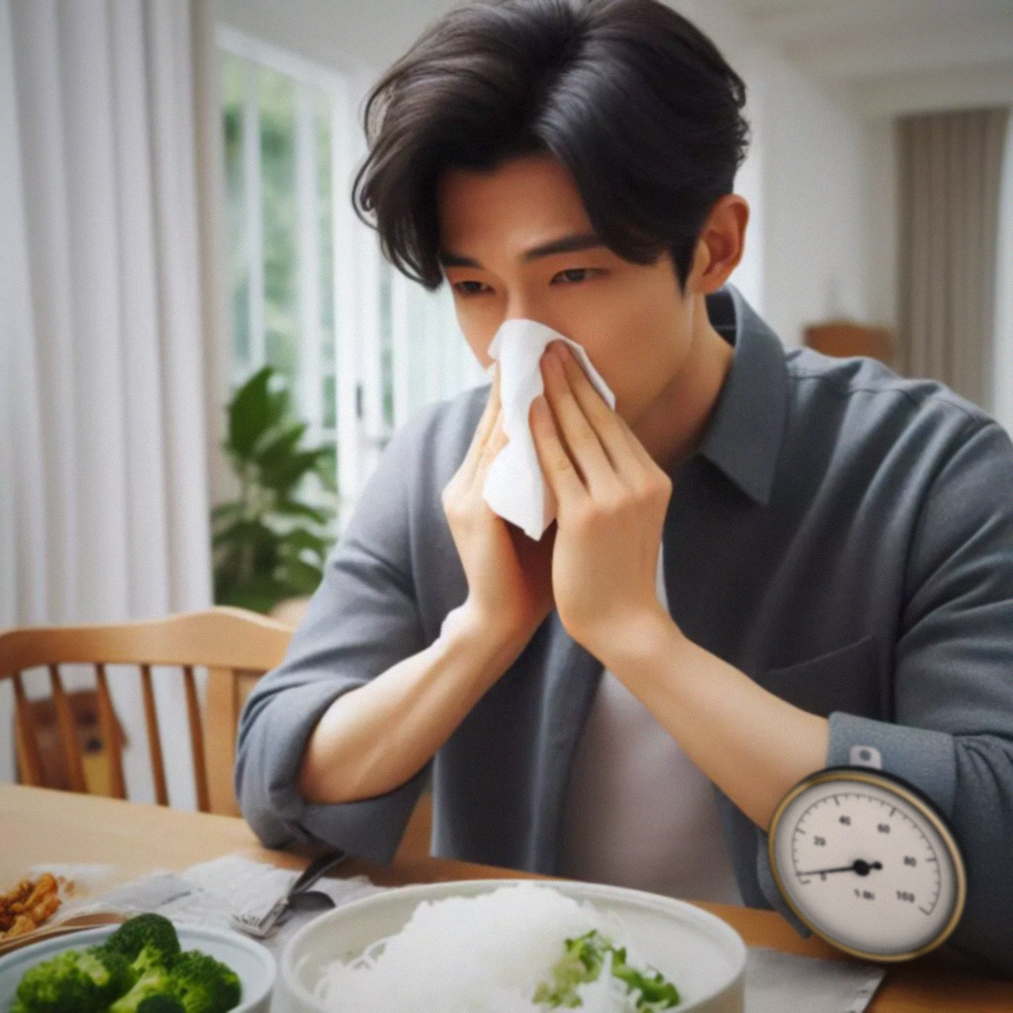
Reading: value=4 unit=%
